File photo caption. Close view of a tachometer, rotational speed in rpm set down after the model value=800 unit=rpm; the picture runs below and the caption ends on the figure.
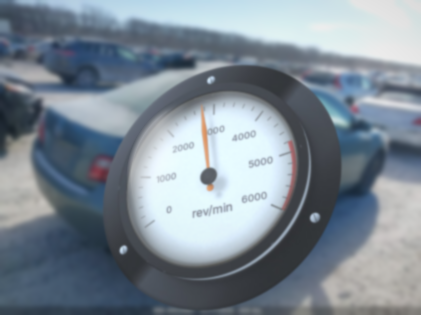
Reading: value=2800 unit=rpm
